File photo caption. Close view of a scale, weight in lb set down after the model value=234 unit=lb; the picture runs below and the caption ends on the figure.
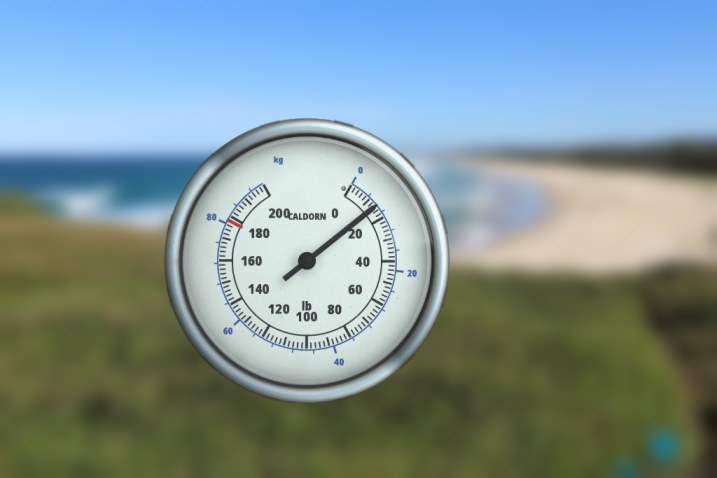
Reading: value=14 unit=lb
